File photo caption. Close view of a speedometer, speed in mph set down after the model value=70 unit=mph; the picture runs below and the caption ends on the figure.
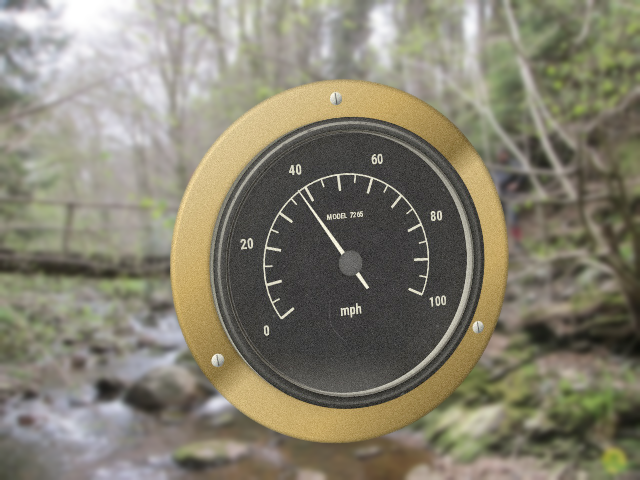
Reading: value=37.5 unit=mph
